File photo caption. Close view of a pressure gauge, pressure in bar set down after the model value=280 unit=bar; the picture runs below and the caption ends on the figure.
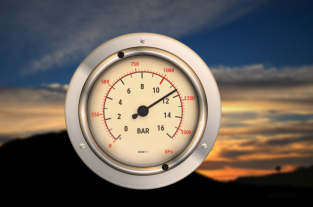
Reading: value=11.5 unit=bar
